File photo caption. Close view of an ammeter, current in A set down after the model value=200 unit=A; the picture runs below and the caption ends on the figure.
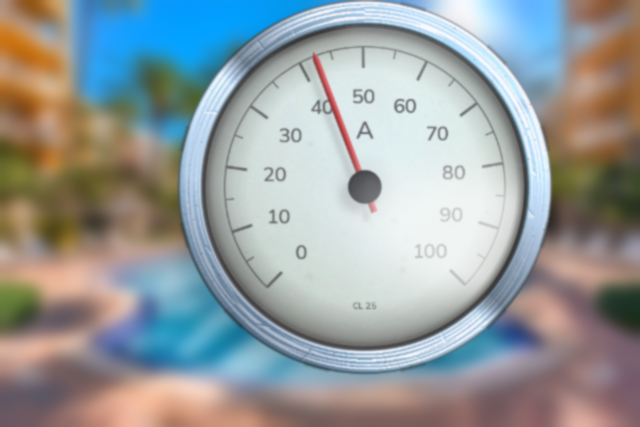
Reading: value=42.5 unit=A
